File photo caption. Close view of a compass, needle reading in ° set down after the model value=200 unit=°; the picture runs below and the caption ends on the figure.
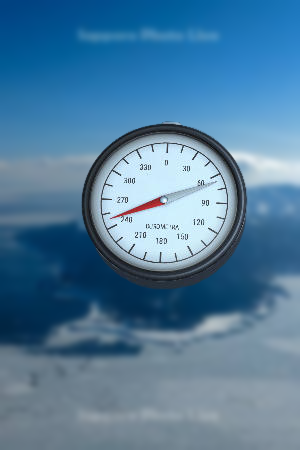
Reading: value=247.5 unit=°
